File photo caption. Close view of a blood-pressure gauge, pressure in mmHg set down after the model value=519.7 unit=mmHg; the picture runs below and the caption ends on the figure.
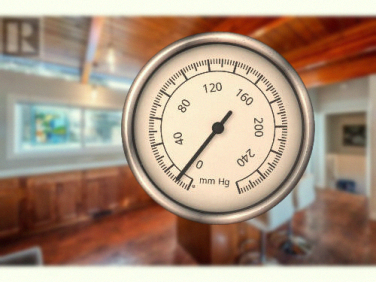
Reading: value=10 unit=mmHg
